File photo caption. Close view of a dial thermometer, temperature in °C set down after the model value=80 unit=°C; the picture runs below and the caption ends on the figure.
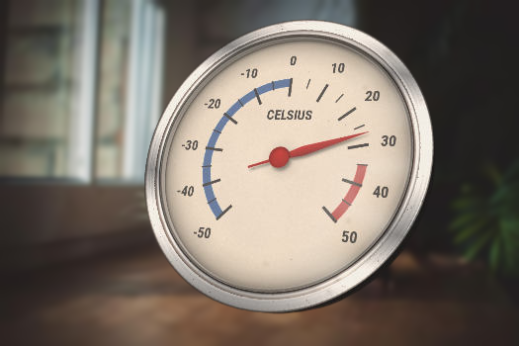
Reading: value=27.5 unit=°C
